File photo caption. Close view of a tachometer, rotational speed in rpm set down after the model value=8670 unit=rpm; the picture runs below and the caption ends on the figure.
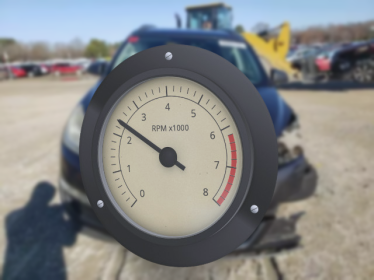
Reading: value=2400 unit=rpm
